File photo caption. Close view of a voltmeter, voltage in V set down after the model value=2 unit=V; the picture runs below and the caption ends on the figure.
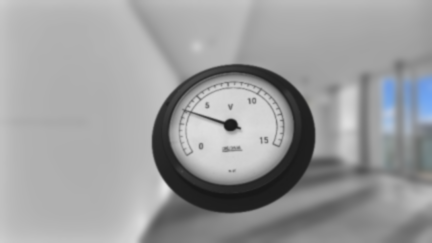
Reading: value=3.5 unit=V
